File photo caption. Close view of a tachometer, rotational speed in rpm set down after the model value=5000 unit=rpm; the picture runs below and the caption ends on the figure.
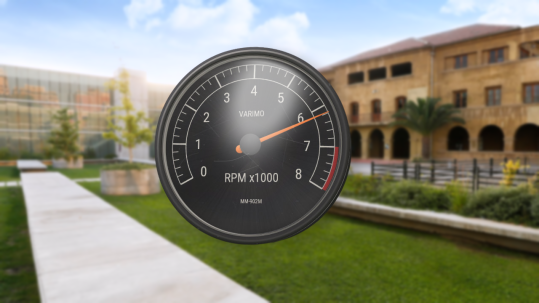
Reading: value=6200 unit=rpm
